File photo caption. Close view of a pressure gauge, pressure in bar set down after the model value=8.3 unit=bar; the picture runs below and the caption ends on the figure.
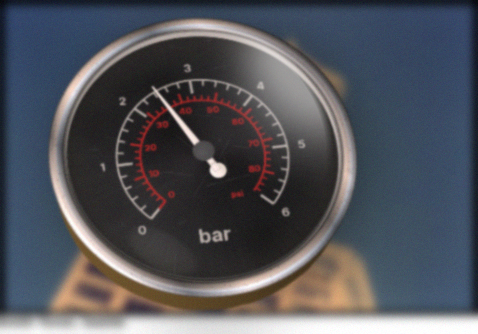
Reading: value=2.4 unit=bar
